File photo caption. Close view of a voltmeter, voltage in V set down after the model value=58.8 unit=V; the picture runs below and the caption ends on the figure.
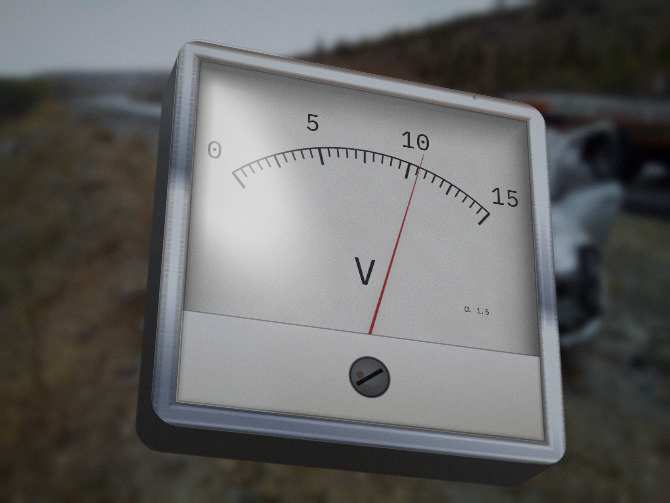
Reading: value=10.5 unit=V
